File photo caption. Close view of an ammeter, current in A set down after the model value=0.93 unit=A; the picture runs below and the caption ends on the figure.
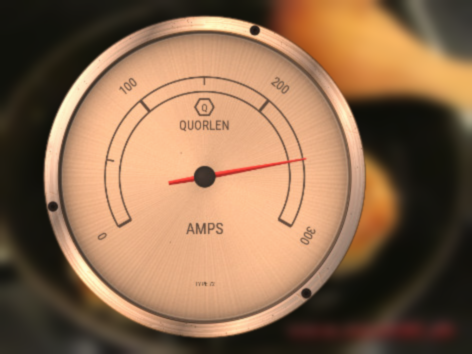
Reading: value=250 unit=A
